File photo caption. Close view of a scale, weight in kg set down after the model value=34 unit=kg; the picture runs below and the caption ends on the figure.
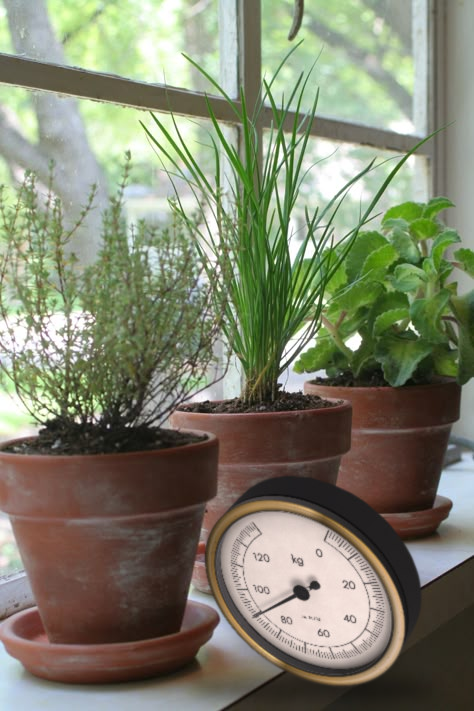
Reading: value=90 unit=kg
